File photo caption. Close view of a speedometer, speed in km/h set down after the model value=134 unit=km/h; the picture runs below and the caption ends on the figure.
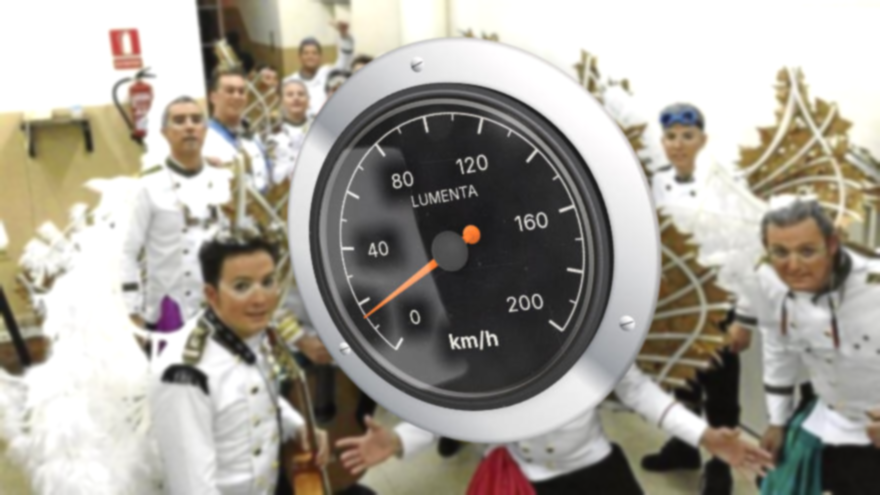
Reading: value=15 unit=km/h
